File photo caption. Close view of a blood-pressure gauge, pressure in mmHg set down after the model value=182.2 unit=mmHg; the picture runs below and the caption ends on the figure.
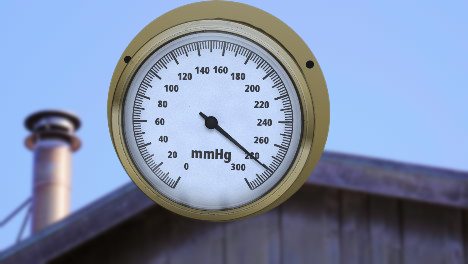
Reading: value=280 unit=mmHg
